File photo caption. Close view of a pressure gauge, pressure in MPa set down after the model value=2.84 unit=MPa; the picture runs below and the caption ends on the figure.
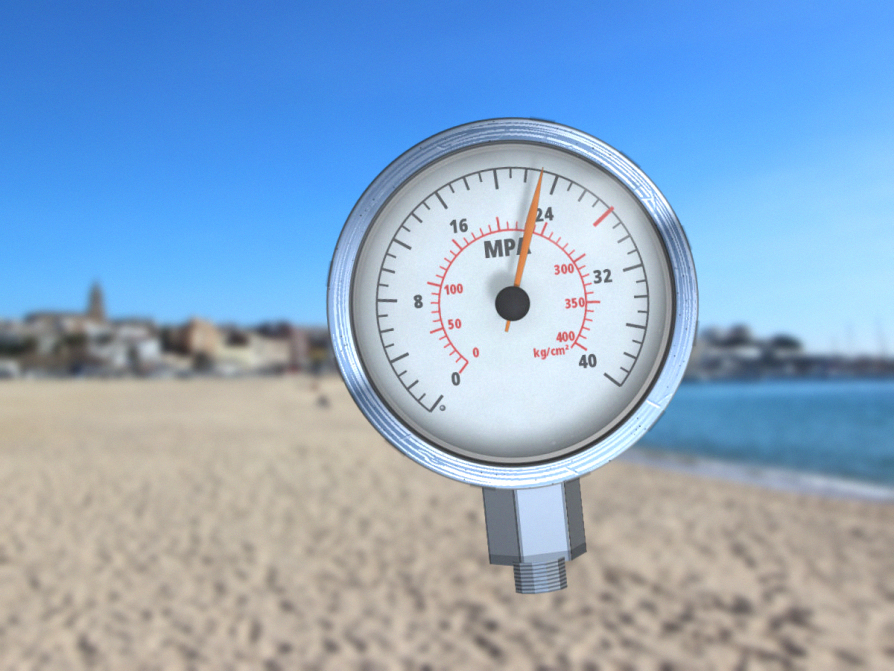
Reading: value=23 unit=MPa
